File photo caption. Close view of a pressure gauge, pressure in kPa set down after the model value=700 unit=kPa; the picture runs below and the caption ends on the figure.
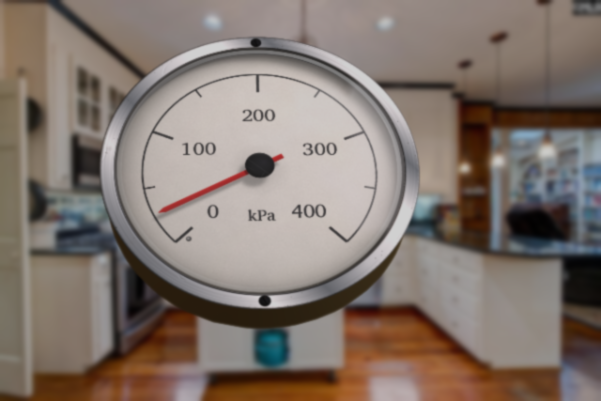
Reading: value=25 unit=kPa
